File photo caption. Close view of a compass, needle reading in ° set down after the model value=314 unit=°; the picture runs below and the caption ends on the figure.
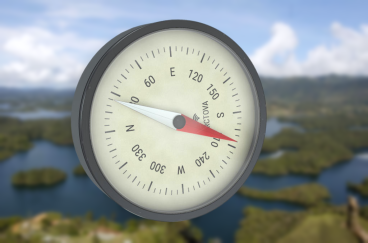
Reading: value=205 unit=°
